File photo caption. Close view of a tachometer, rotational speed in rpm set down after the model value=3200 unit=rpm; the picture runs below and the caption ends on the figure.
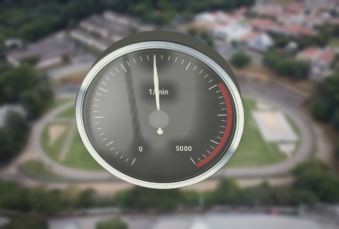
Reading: value=2500 unit=rpm
